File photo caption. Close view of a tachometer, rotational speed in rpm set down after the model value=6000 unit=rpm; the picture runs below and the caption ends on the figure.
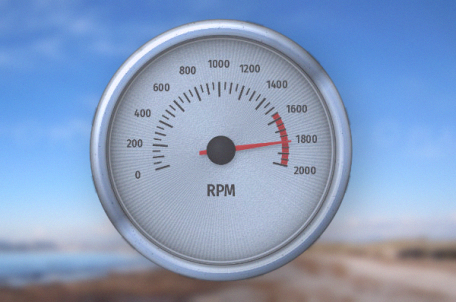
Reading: value=1800 unit=rpm
